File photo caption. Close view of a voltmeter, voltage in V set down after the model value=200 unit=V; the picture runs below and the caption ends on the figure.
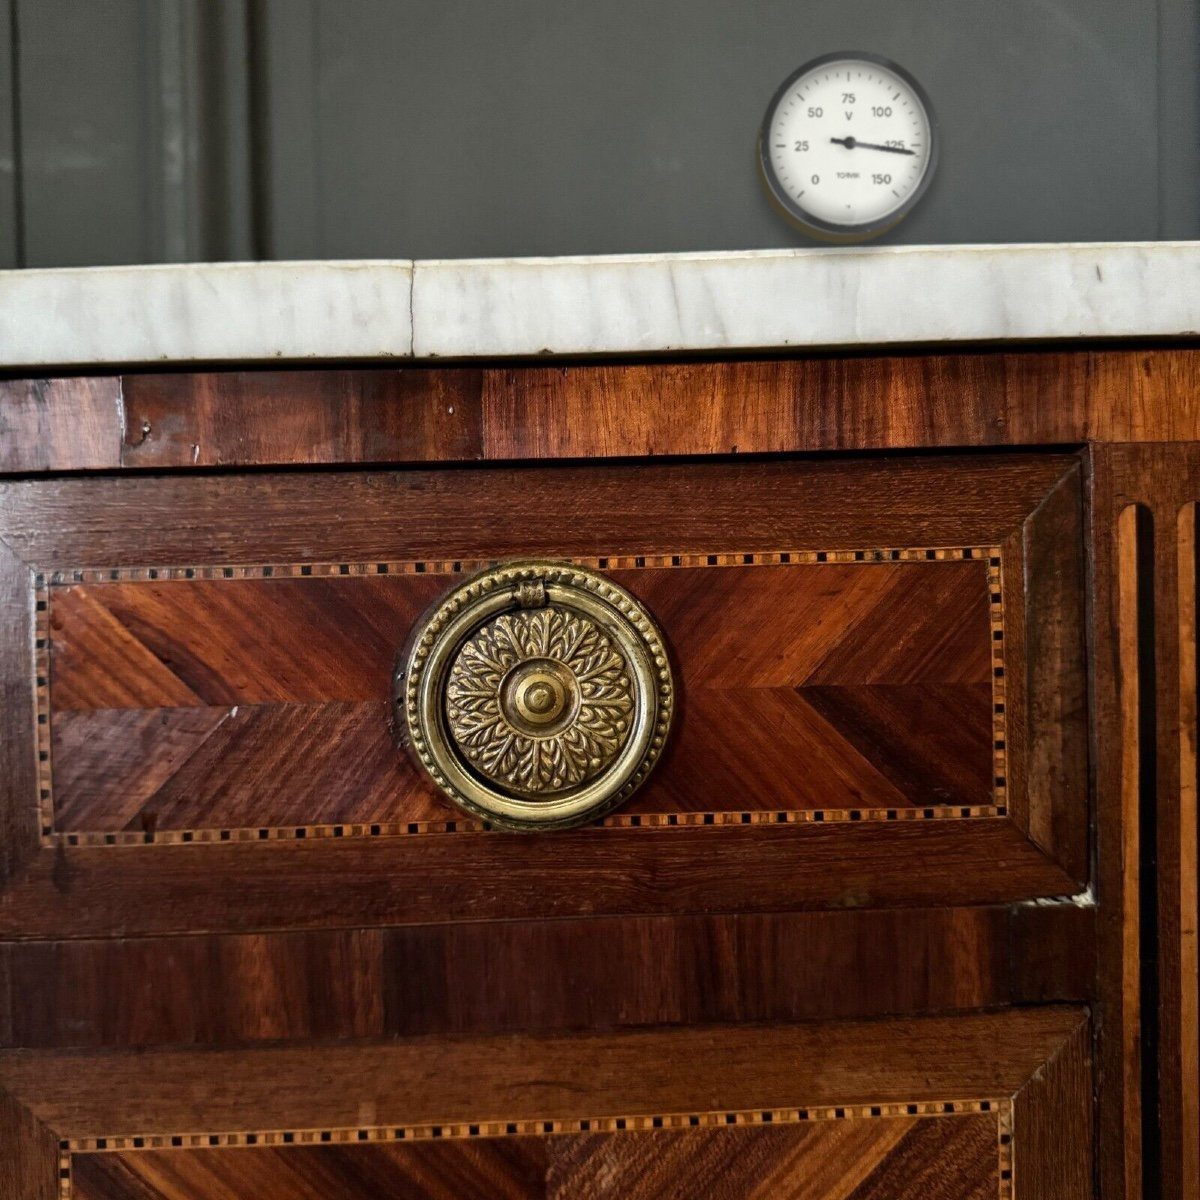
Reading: value=130 unit=V
